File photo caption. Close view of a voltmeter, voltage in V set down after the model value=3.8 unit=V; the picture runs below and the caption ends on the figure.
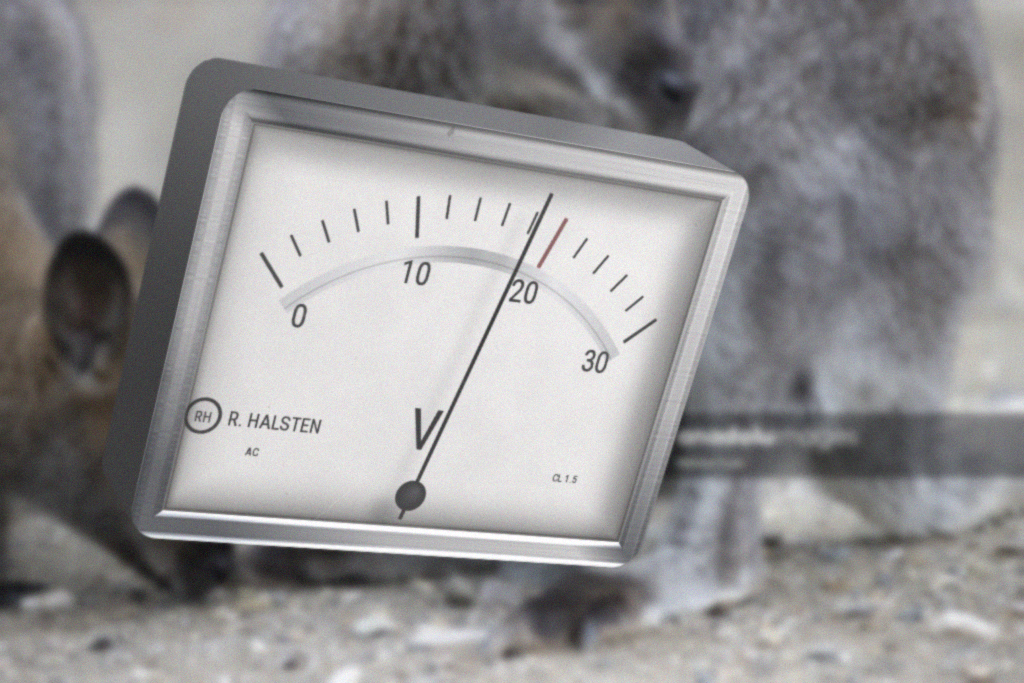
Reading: value=18 unit=V
